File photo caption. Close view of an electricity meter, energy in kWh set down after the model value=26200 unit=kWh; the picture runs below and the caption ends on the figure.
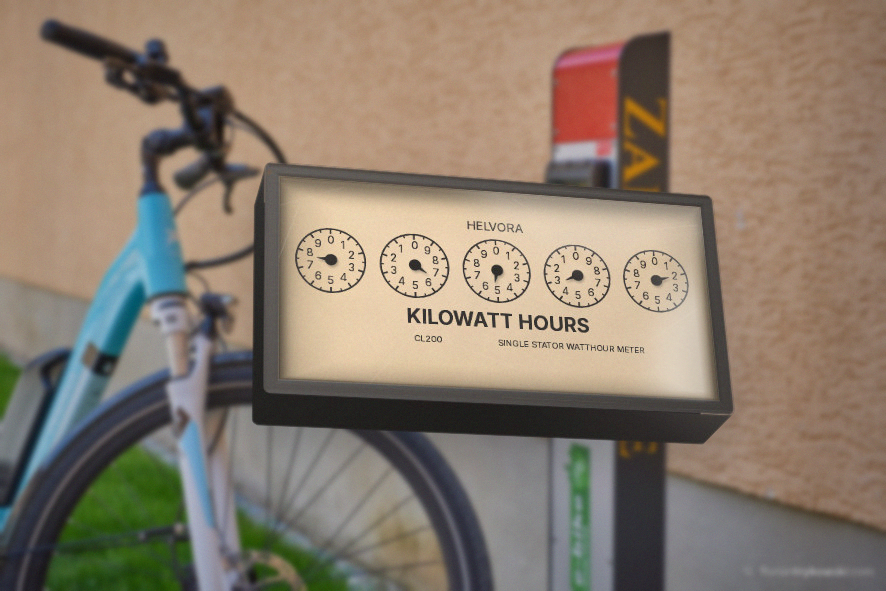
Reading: value=76532 unit=kWh
